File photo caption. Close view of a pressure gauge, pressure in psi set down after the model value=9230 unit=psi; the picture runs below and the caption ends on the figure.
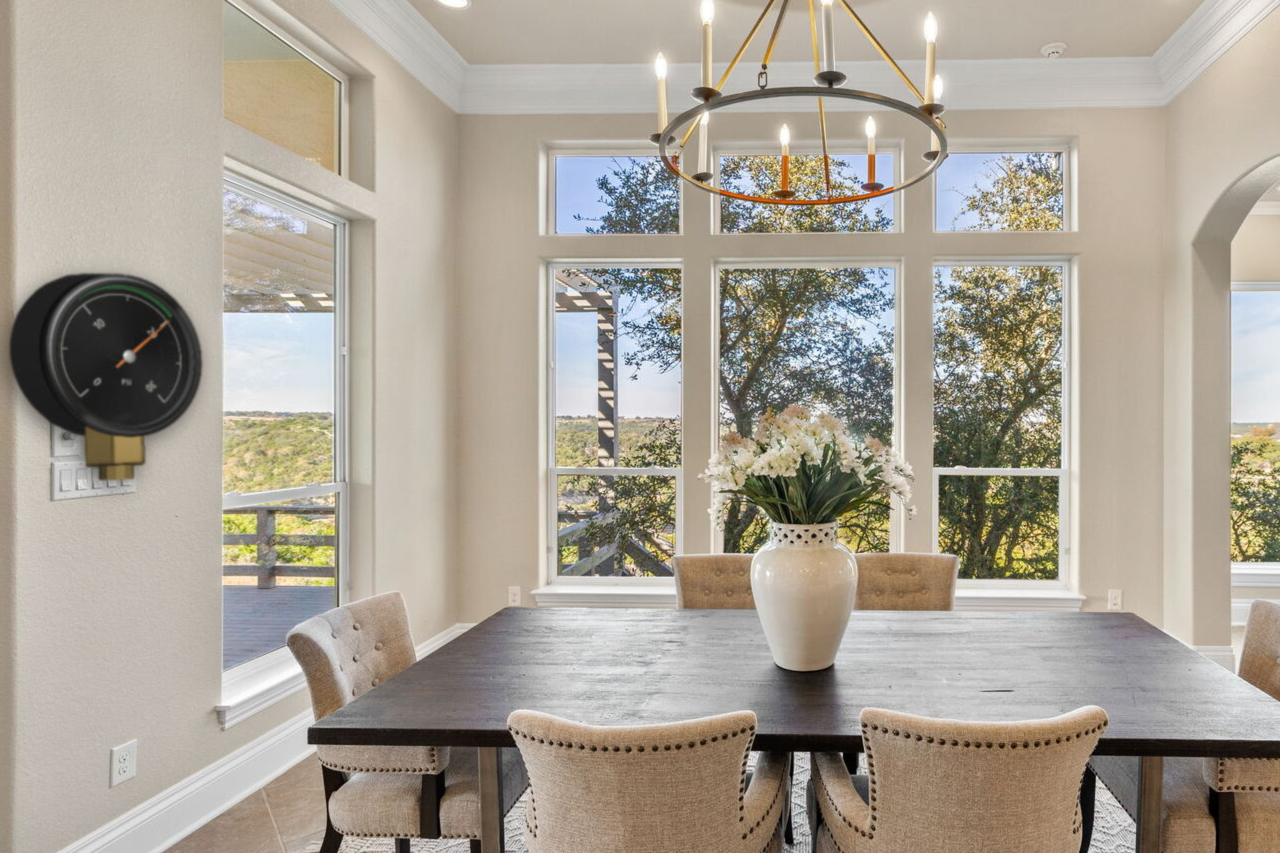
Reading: value=20 unit=psi
